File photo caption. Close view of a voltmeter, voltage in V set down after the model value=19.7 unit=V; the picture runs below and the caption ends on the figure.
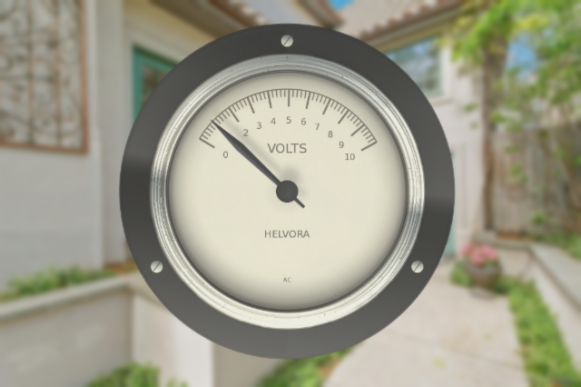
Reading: value=1 unit=V
